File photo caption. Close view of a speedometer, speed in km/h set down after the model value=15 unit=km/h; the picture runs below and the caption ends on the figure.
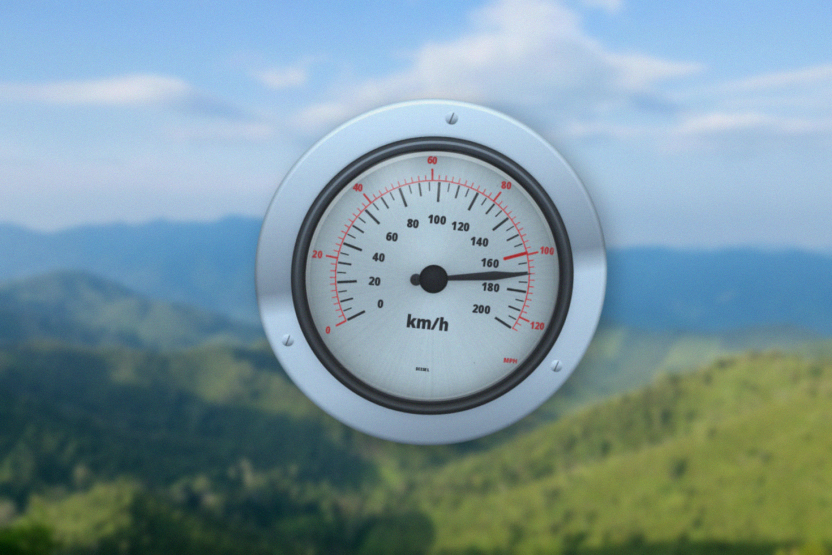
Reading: value=170 unit=km/h
